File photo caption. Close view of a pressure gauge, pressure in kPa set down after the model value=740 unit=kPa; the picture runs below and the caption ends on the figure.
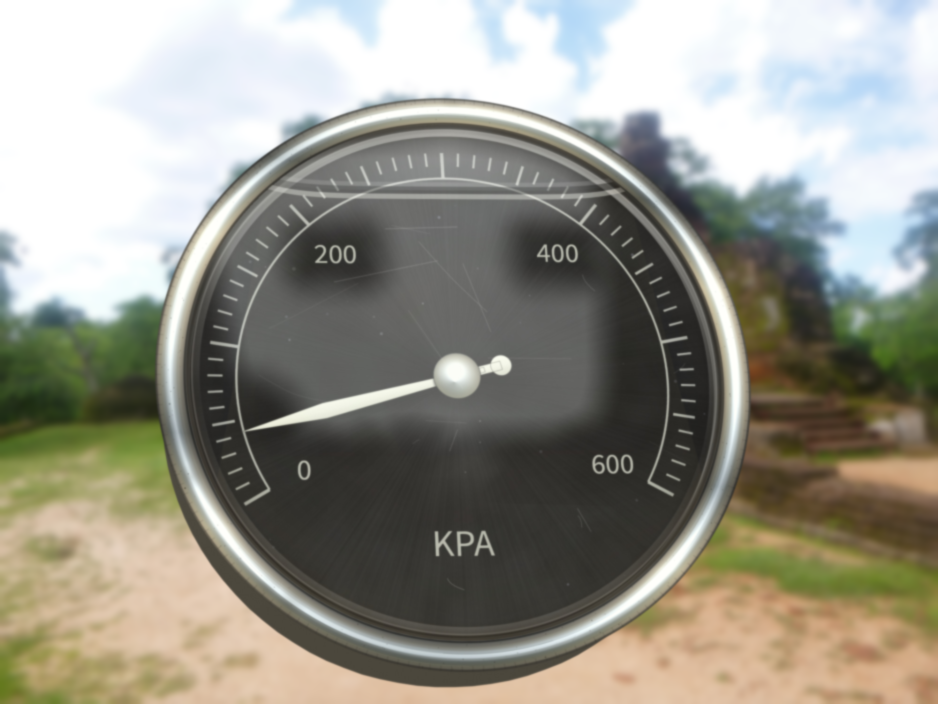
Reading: value=40 unit=kPa
